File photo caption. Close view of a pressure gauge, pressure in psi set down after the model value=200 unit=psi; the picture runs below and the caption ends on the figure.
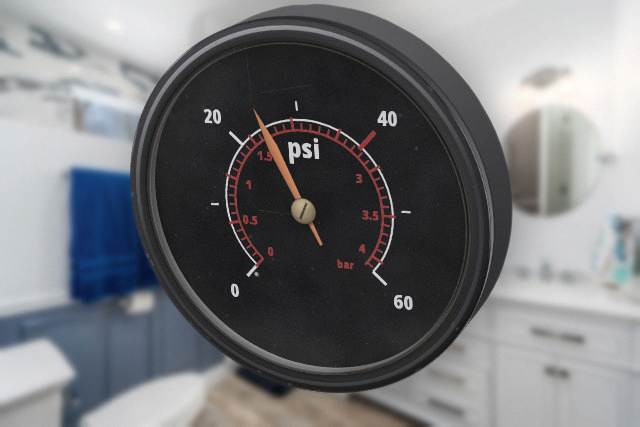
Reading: value=25 unit=psi
